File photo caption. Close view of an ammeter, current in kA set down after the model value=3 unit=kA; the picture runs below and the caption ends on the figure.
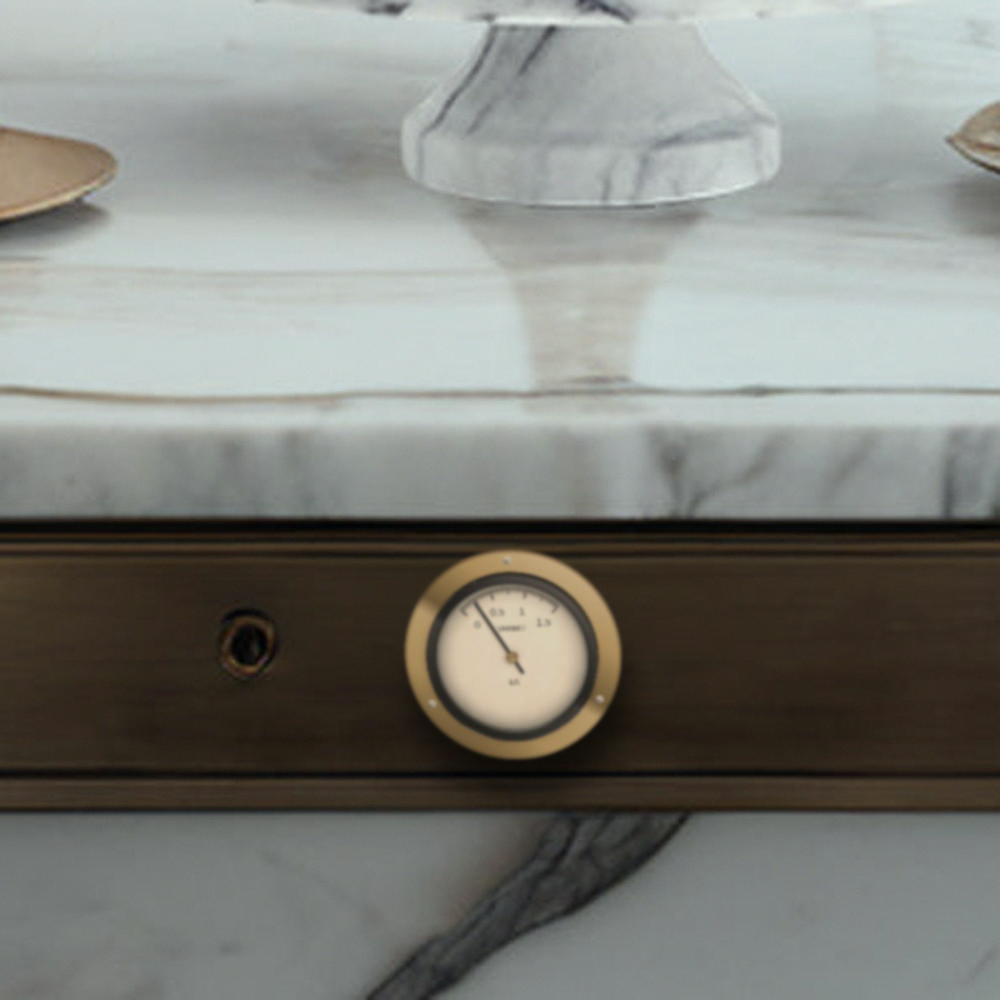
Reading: value=0.25 unit=kA
